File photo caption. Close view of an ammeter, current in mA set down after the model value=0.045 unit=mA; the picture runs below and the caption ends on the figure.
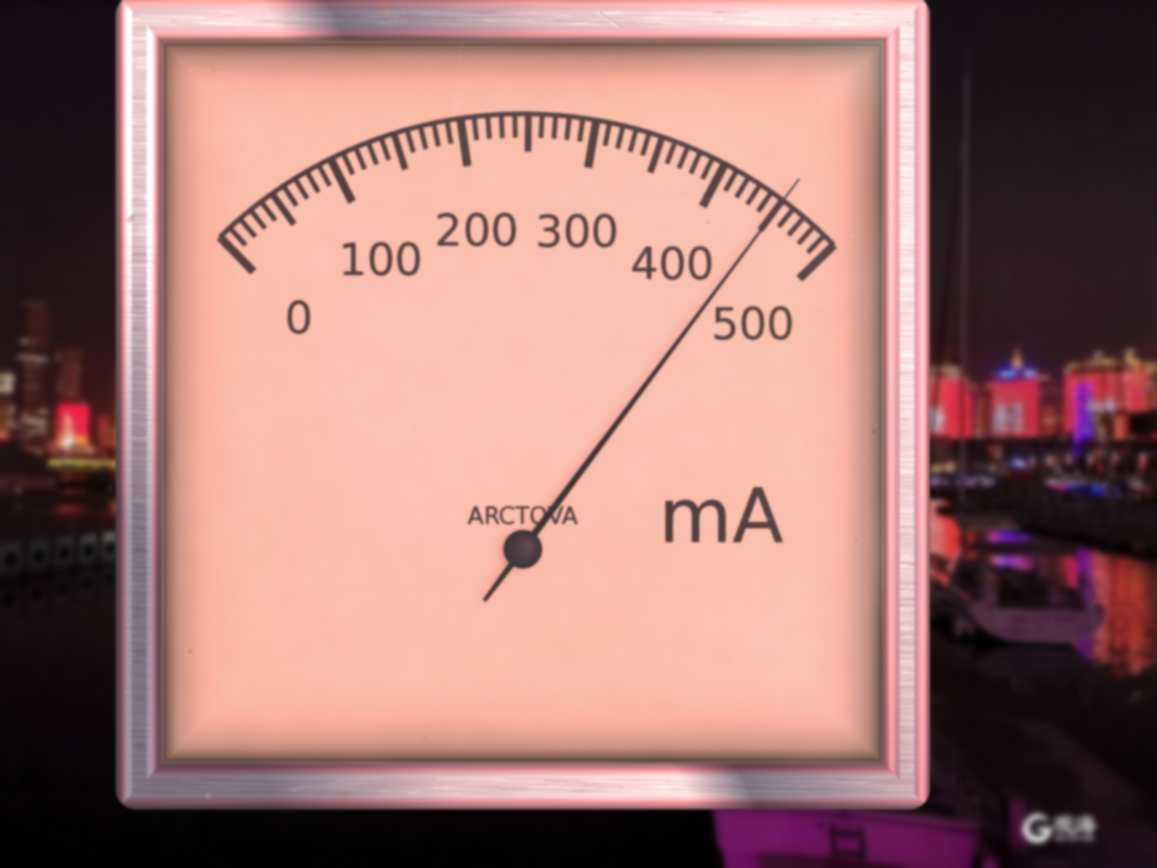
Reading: value=450 unit=mA
